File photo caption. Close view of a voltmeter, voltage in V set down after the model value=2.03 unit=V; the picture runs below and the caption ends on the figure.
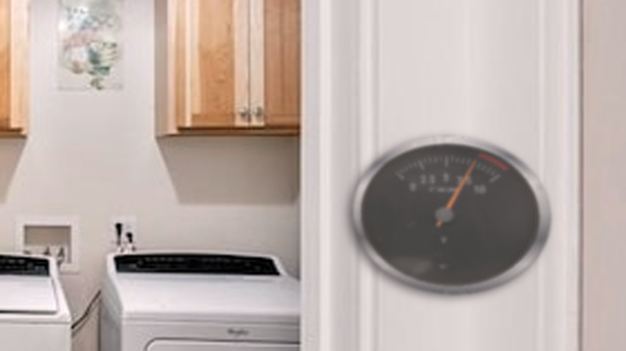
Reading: value=7.5 unit=V
